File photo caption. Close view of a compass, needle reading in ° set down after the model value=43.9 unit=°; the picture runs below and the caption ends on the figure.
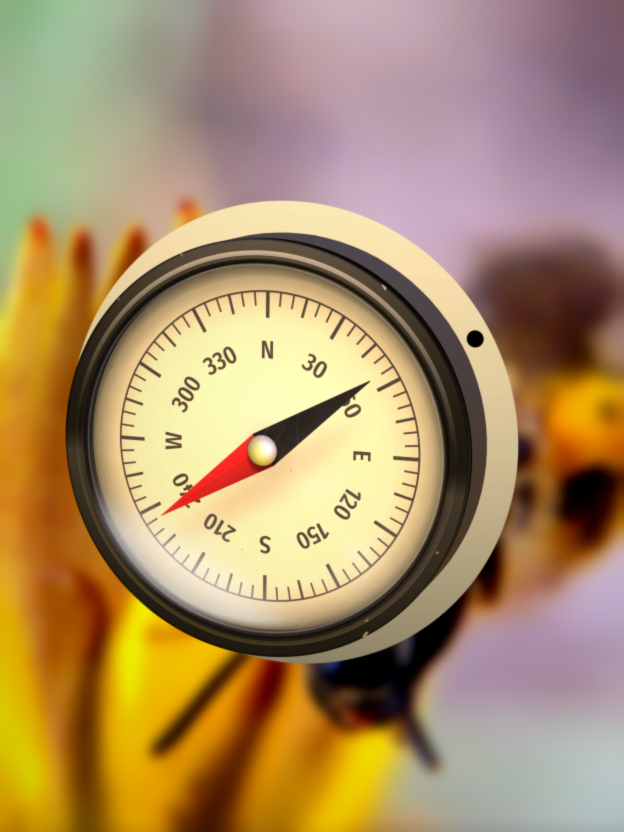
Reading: value=235 unit=°
